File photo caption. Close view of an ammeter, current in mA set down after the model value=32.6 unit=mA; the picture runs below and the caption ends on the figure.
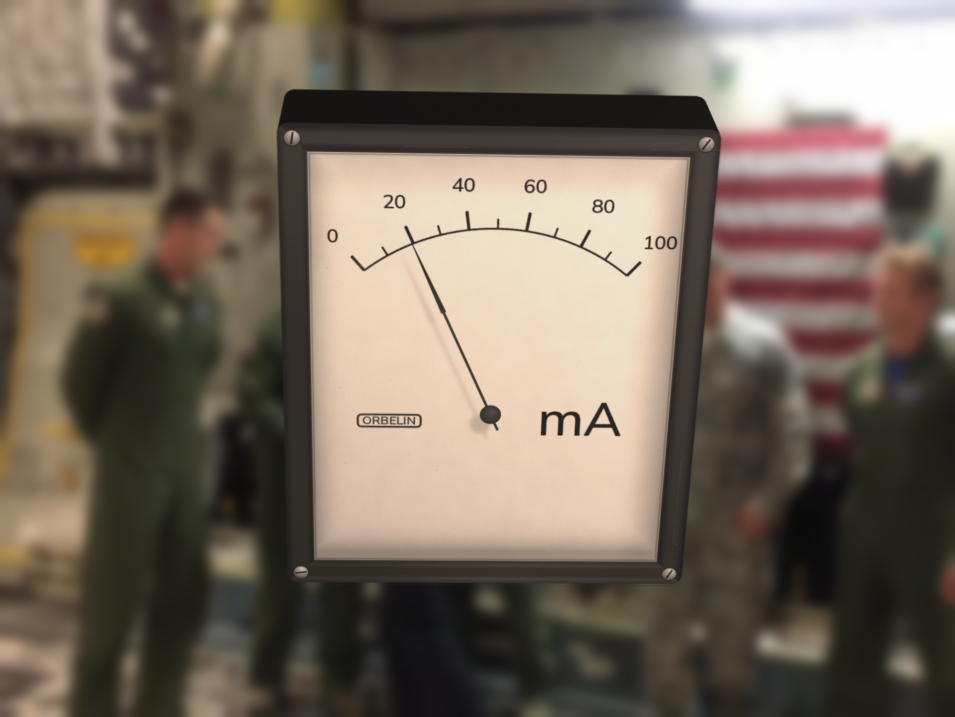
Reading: value=20 unit=mA
